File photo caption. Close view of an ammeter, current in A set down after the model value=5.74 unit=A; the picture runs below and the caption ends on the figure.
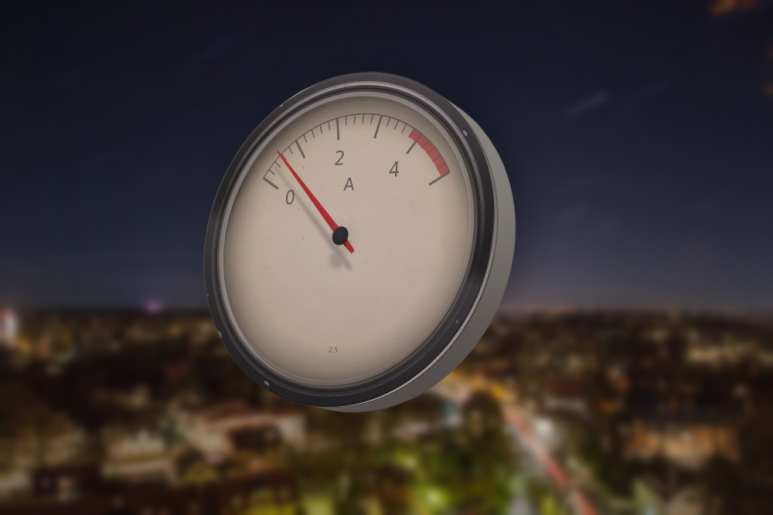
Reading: value=0.6 unit=A
